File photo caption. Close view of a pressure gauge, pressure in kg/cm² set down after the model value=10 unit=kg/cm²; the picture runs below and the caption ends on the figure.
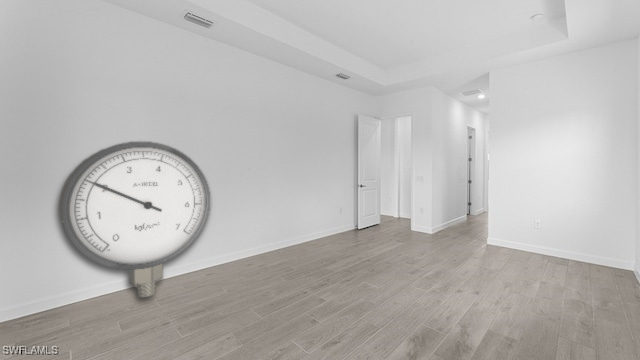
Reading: value=2 unit=kg/cm²
